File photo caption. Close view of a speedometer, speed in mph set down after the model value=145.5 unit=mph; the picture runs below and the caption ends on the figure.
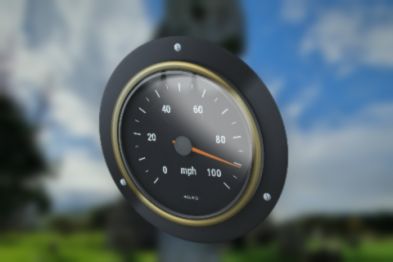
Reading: value=90 unit=mph
